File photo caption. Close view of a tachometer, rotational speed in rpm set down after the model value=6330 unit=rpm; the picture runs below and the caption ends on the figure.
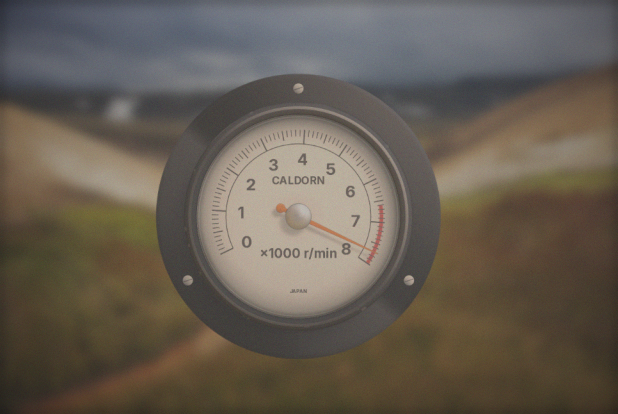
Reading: value=7700 unit=rpm
